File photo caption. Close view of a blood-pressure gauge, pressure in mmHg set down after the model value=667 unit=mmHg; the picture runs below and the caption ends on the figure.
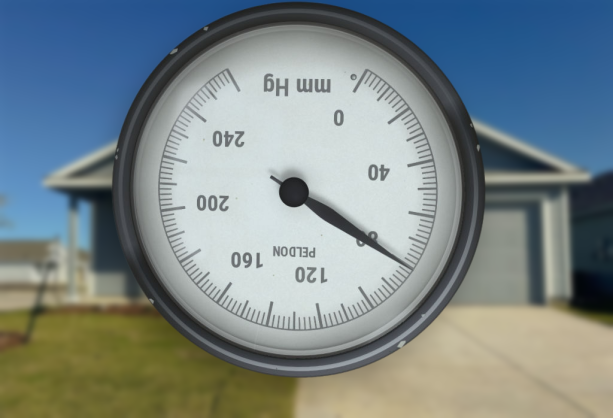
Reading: value=80 unit=mmHg
